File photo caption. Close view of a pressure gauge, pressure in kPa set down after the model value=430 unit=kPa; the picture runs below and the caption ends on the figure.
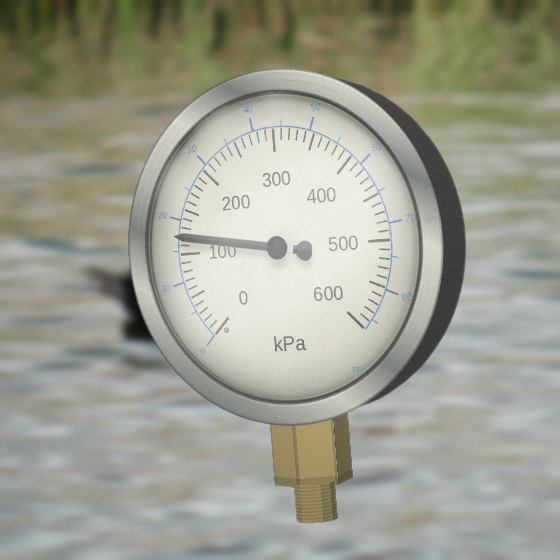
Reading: value=120 unit=kPa
